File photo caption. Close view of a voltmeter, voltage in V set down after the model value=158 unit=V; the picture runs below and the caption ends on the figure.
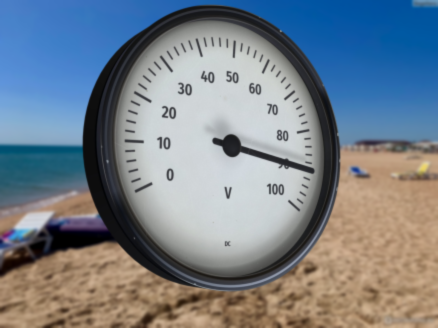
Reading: value=90 unit=V
